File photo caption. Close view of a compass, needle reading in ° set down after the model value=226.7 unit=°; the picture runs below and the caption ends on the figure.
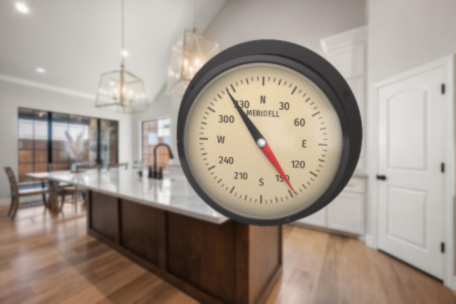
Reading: value=145 unit=°
